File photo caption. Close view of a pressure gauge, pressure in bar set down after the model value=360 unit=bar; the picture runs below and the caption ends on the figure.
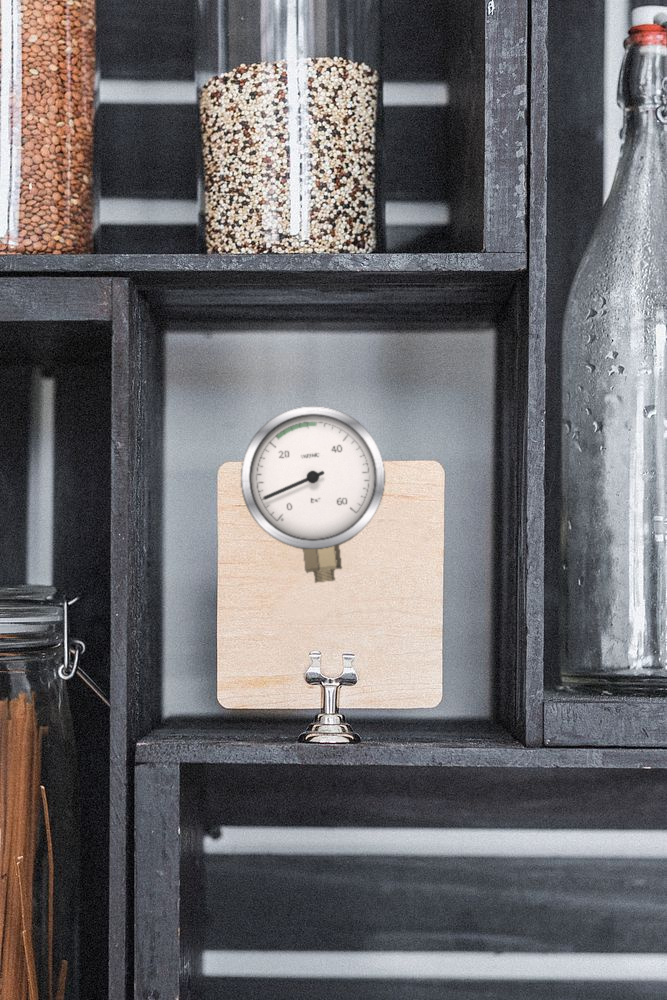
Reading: value=6 unit=bar
